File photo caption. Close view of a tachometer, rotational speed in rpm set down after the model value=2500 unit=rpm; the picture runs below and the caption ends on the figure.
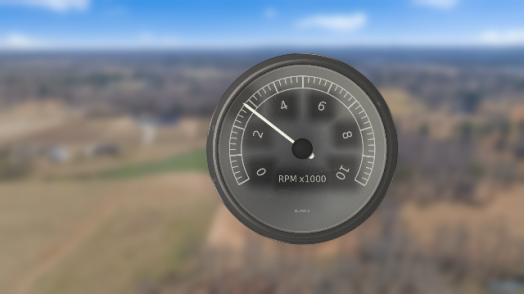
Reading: value=2800 unit=rpm
